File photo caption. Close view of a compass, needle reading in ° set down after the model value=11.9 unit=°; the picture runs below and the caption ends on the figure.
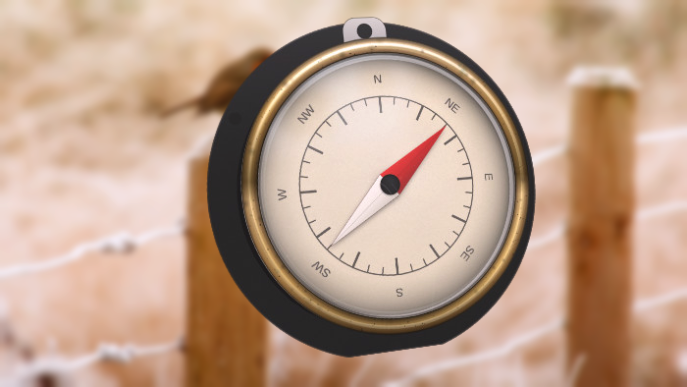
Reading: value=50 unit=°
